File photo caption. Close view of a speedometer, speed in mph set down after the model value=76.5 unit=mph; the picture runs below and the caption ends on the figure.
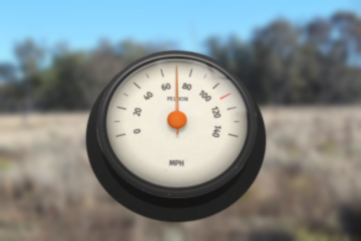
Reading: value=70 unit=mph
